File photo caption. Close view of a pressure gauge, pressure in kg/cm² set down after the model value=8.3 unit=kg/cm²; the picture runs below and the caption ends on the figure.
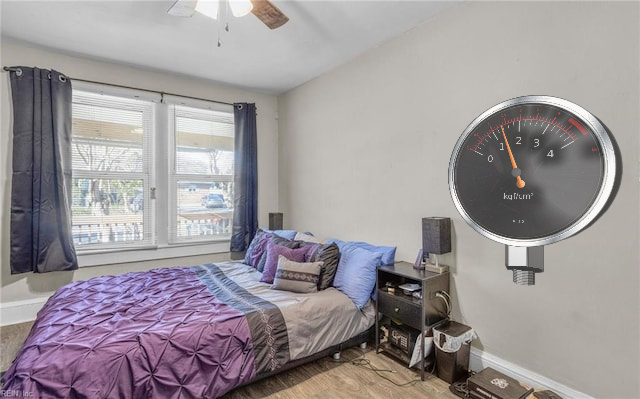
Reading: value=1.4 unit=kg/cm²
